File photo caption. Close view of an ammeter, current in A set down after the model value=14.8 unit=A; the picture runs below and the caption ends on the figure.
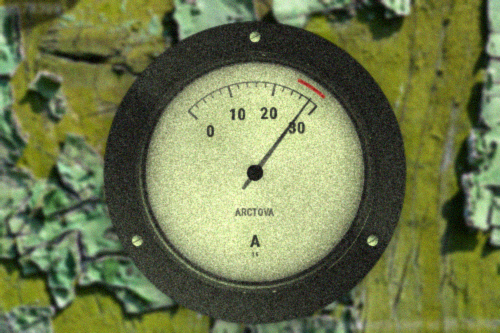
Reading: value=28 unit=A
